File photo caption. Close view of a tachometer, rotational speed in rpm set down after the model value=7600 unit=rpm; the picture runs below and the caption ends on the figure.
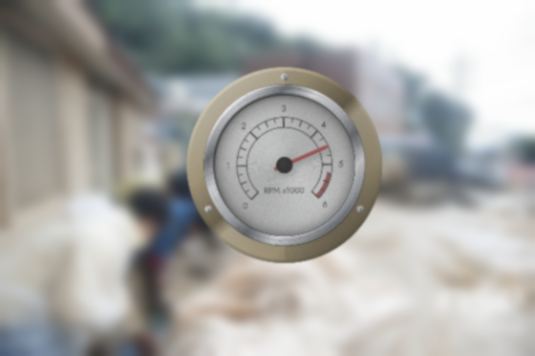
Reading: value=4500 unit=rpm
